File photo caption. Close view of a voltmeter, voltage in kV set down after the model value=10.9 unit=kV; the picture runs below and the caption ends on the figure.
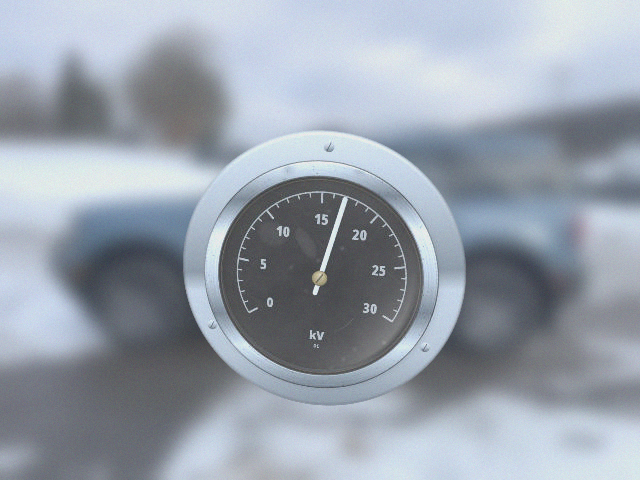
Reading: value=17 unit=kV
